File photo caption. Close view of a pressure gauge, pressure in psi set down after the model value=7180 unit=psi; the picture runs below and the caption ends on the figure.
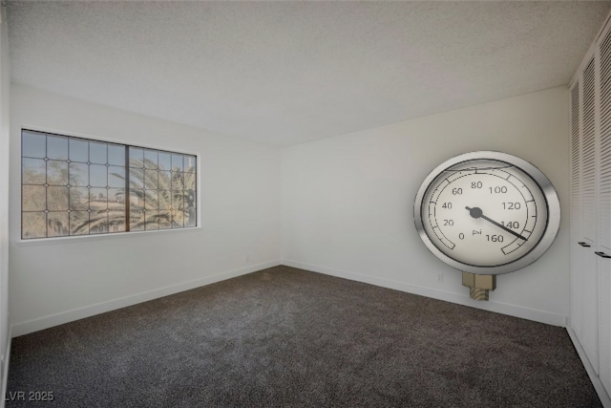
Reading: value=145 unit=psi
